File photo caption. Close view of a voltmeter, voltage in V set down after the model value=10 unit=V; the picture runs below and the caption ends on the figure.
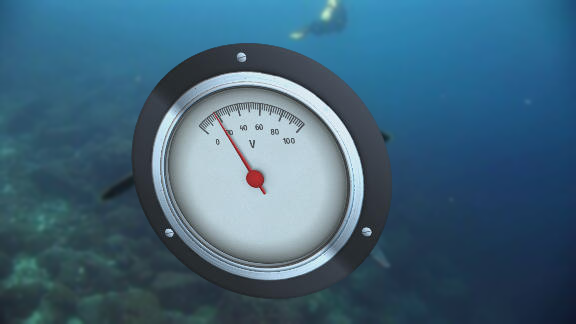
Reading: value=20 unit=V
